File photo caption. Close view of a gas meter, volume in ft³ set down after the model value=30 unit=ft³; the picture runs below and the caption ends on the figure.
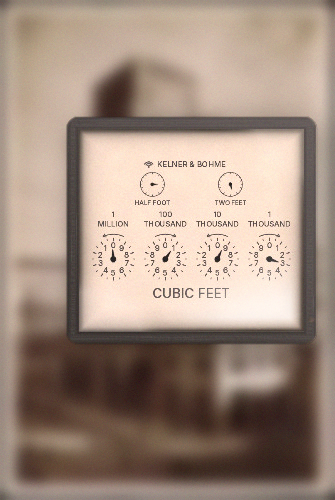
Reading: value=9300 unit=ft³
